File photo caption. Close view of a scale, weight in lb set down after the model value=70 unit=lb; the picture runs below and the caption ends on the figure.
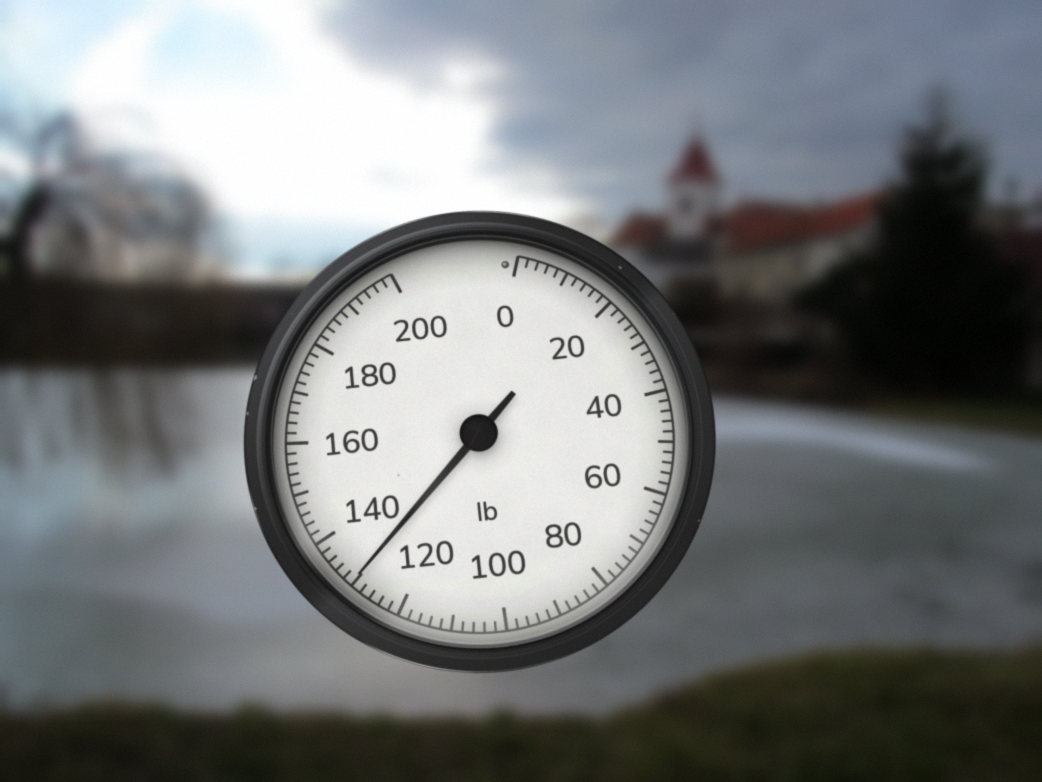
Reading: value=130 unit=lb
